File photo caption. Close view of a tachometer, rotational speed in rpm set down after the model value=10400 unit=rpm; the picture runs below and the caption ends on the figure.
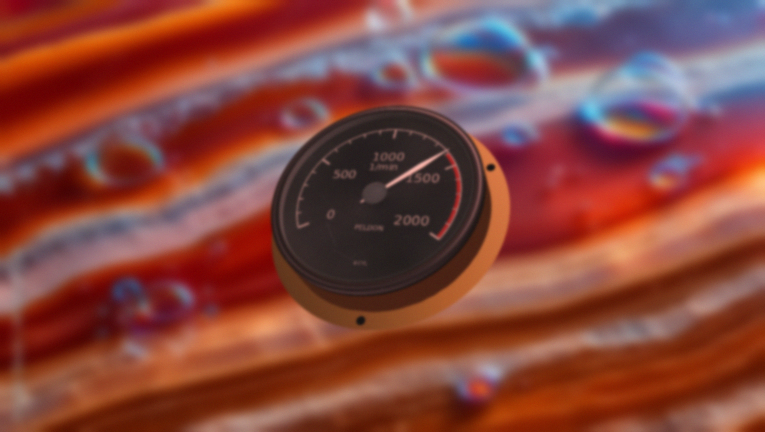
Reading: value=1400 unit=rpm
